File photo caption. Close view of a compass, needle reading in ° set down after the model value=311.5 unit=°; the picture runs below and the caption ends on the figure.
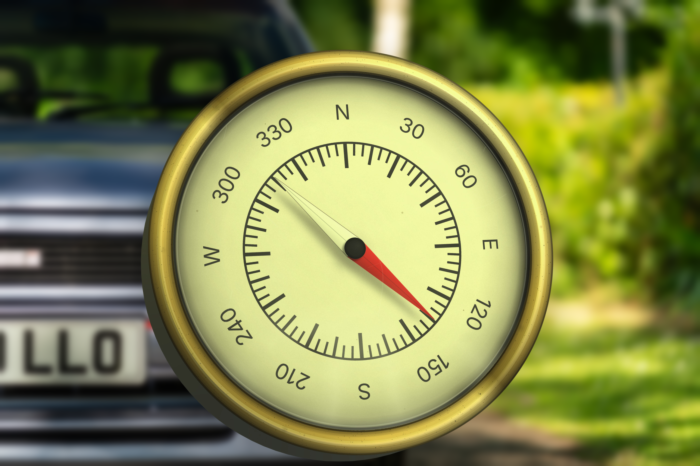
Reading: value=135 unit=°
